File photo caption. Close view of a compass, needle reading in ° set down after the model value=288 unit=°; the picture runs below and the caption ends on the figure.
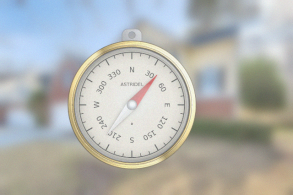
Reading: value=40 unit=°
